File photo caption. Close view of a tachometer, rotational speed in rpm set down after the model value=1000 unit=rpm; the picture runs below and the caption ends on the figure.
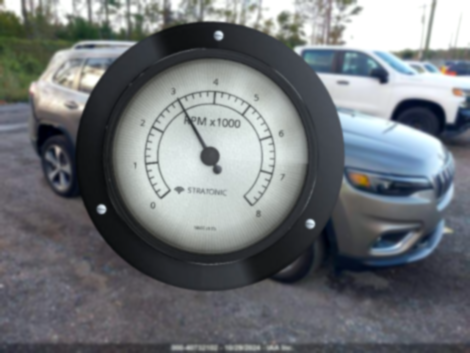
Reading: value=3000 unit=rpm
